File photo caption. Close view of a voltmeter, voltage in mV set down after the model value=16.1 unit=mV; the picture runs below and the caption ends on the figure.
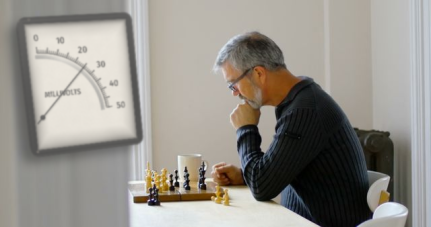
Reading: value=25 unit=mV
